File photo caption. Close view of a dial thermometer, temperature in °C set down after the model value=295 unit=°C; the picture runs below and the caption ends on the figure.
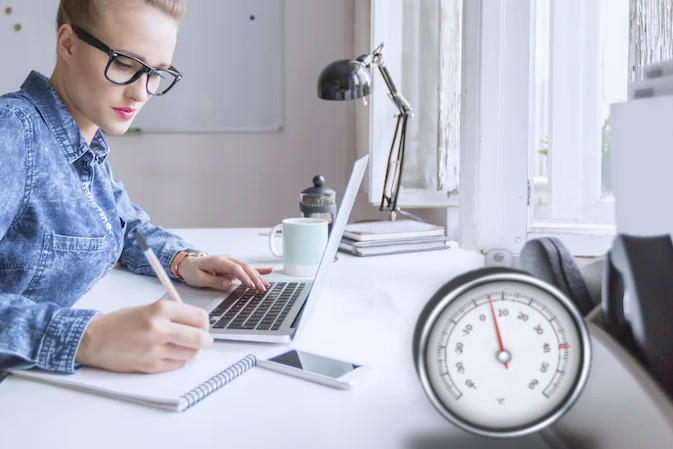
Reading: value=5 unit=°C
